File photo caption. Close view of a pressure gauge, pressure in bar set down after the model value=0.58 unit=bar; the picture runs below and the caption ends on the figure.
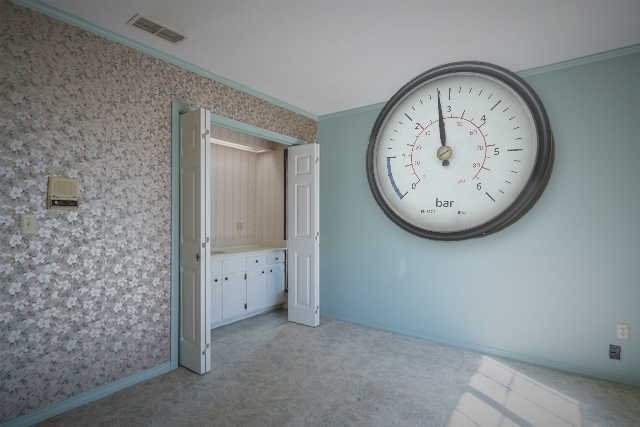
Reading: value=2.8 unit=bar
